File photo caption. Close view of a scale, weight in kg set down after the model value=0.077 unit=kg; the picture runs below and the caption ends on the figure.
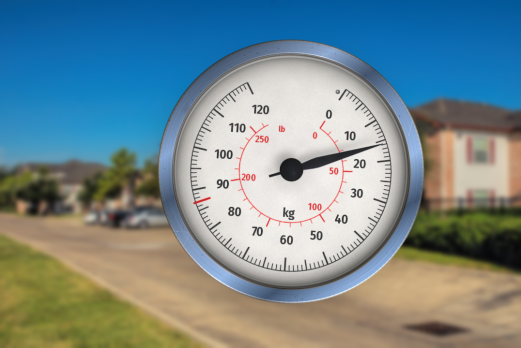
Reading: value=16 unit=kg
